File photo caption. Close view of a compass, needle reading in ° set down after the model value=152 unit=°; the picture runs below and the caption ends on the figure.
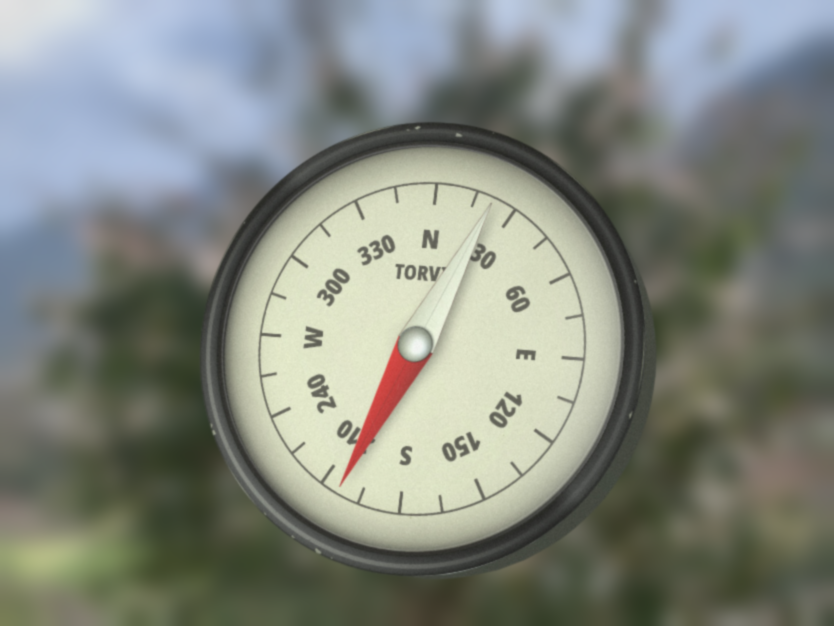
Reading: value=202.5 unit=°
